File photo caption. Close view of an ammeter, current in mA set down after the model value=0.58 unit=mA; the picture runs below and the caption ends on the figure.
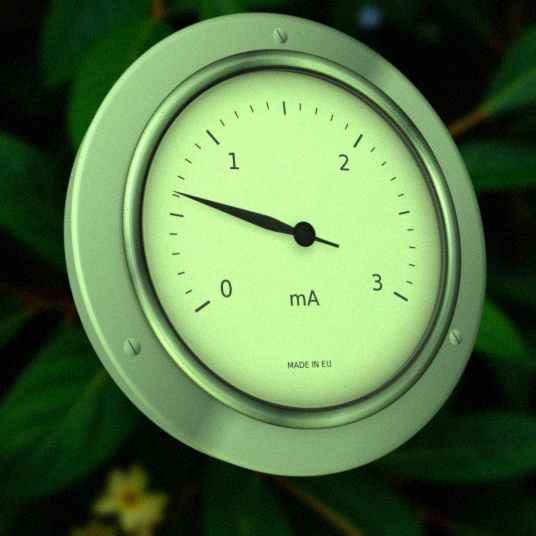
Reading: value=0.6 unit=mA
